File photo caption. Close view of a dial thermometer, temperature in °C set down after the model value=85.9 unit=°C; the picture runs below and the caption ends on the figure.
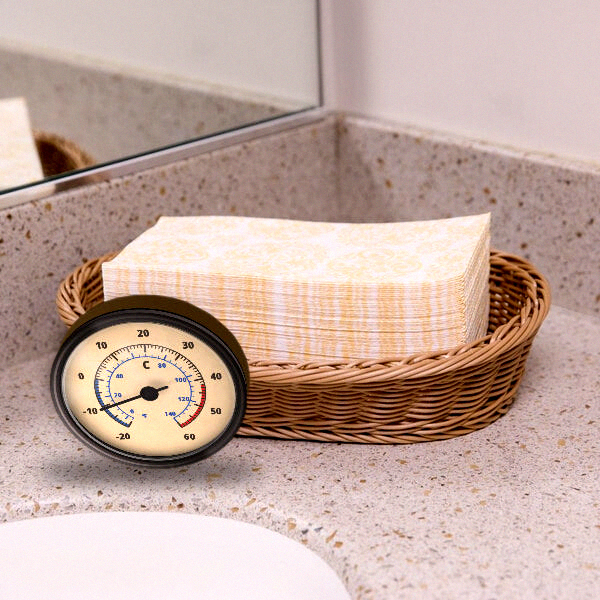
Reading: value=-10 unit=°C
